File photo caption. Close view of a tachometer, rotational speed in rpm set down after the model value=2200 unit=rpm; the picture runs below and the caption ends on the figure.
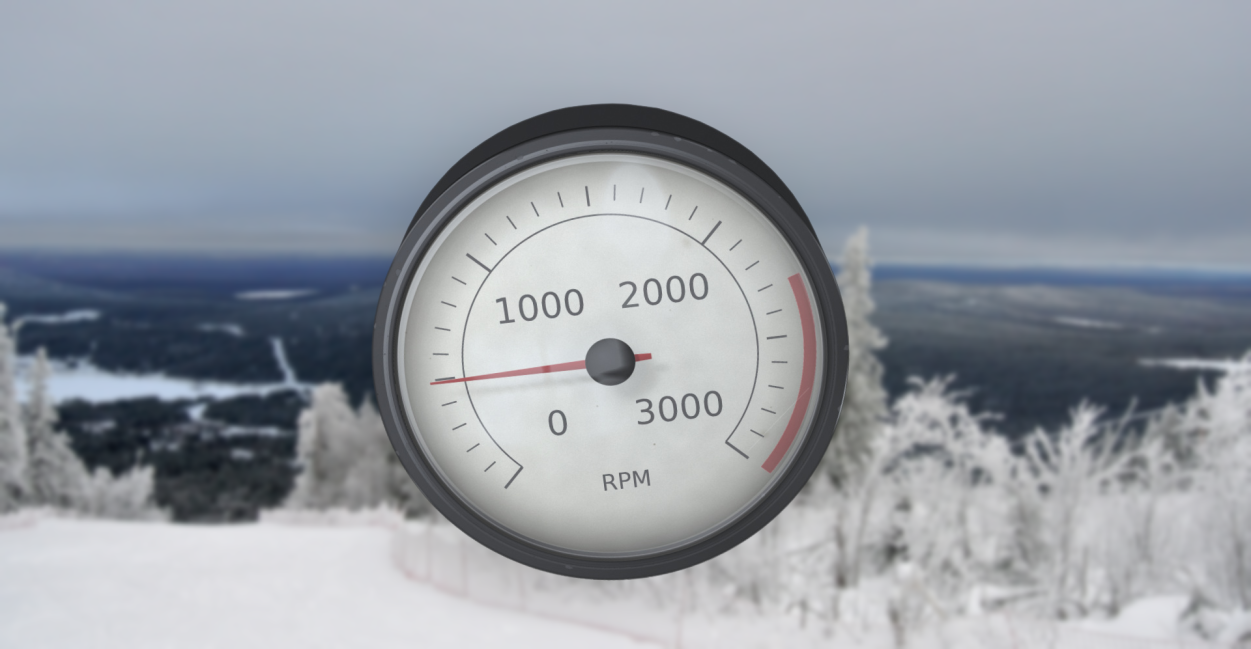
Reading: value=500 unit=rpm
